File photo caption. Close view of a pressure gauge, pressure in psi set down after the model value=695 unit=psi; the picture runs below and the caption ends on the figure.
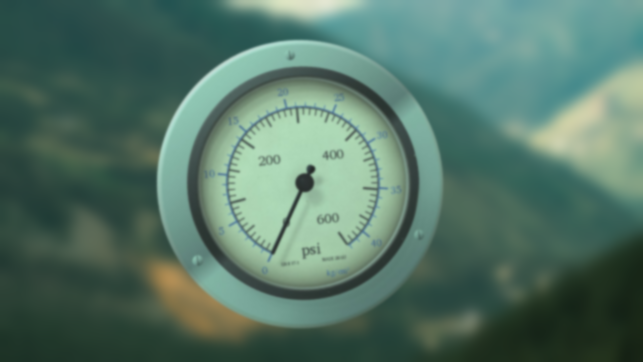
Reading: value=0 unit=psi
